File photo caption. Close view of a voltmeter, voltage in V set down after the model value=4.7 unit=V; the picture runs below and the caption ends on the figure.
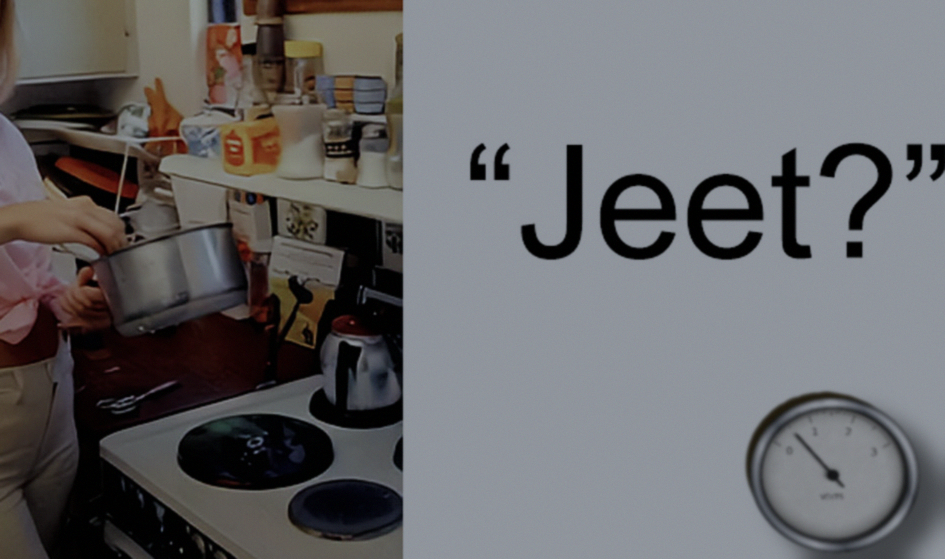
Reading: value=0.5 unit=V
